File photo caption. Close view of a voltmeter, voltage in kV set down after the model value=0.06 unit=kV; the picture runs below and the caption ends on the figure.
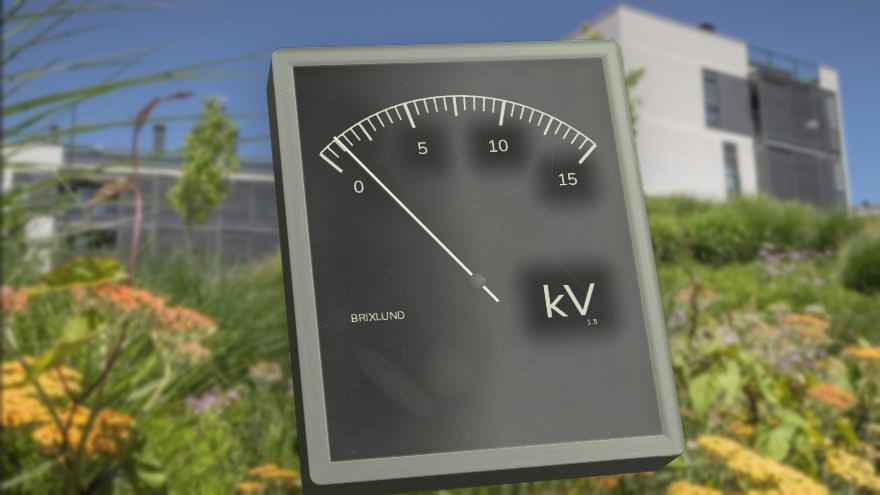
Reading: value=1 unit=kV
